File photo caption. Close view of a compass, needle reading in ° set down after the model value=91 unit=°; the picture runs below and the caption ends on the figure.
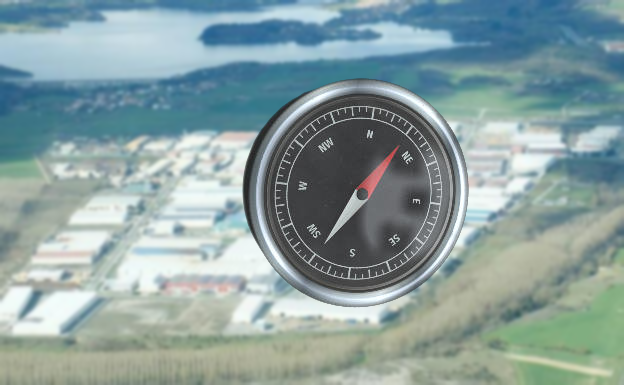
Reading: value=30 unit=°
